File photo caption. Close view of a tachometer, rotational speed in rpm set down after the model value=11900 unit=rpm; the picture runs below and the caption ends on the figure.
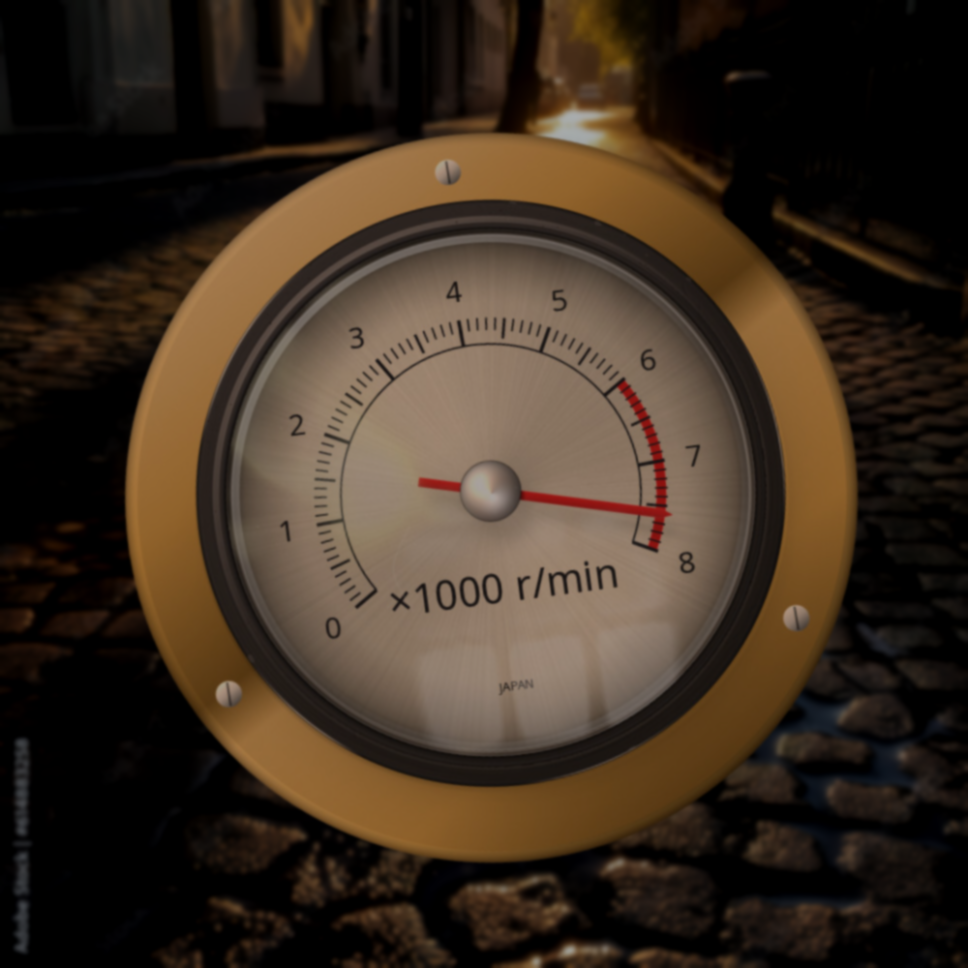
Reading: value=7600 unit=rpm
